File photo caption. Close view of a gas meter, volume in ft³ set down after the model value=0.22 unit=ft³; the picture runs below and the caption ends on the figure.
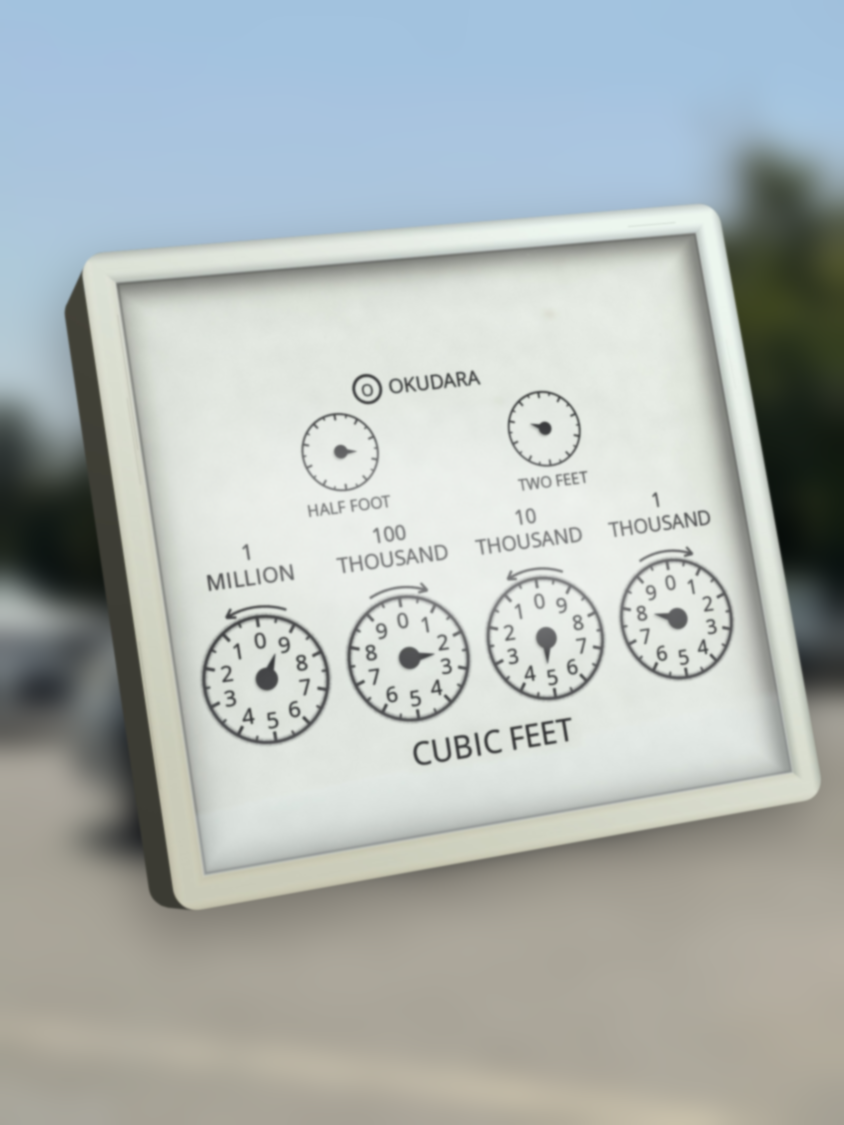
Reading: value=924800 unit=ft³
